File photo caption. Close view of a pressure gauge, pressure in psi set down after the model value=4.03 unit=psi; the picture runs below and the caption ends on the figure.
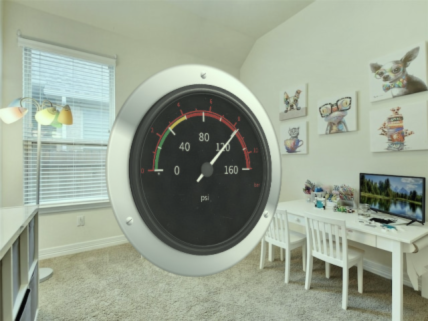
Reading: value=120 unit=psi
